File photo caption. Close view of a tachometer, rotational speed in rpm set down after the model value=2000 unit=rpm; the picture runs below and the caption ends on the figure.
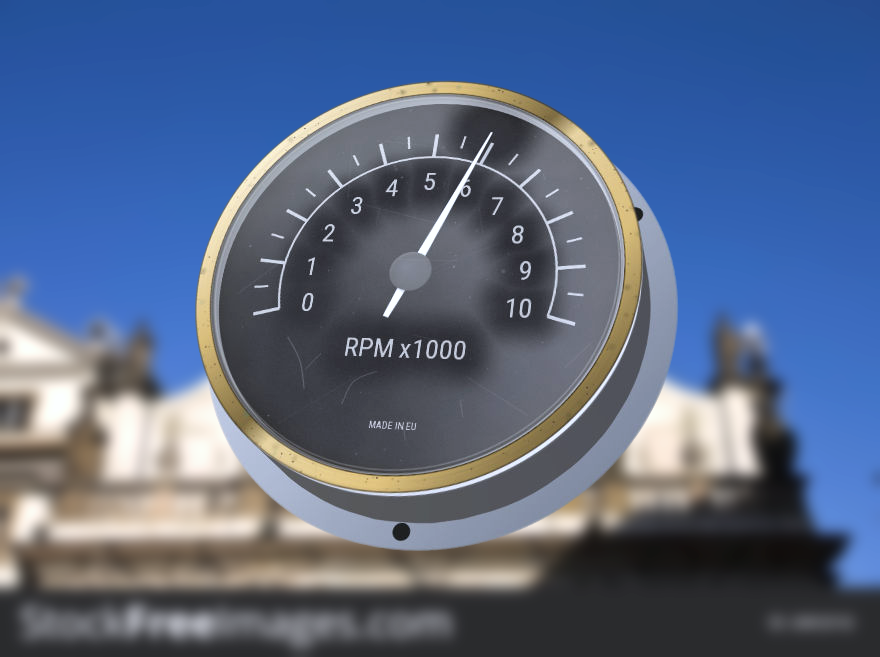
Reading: value=6000 unit=rpm
